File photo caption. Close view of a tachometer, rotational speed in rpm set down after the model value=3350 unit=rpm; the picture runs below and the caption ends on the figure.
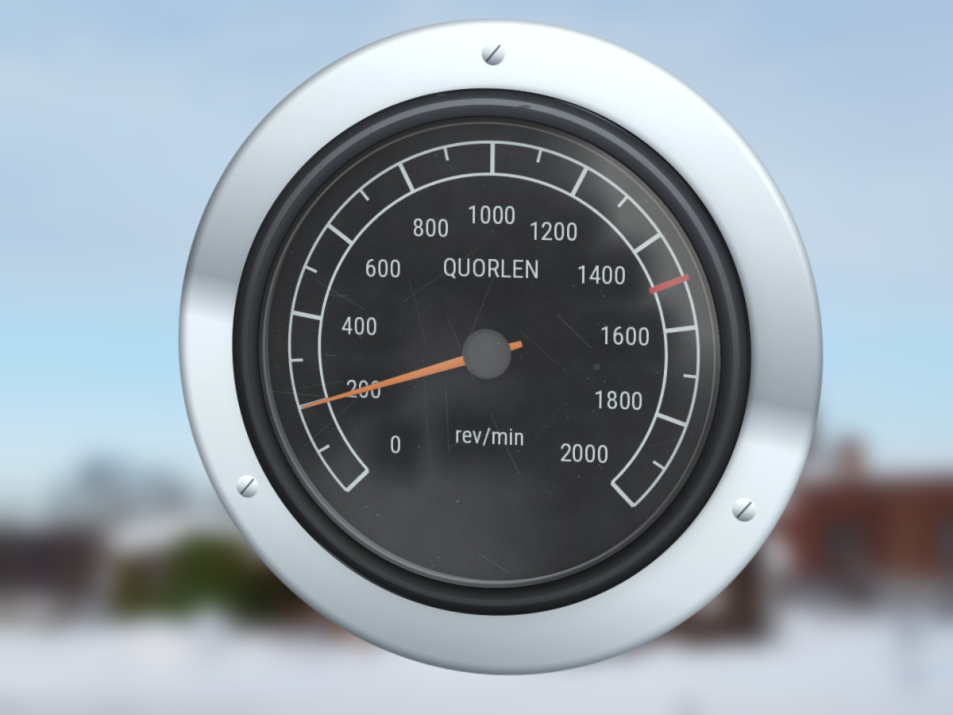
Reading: value=200 unit=rpm
